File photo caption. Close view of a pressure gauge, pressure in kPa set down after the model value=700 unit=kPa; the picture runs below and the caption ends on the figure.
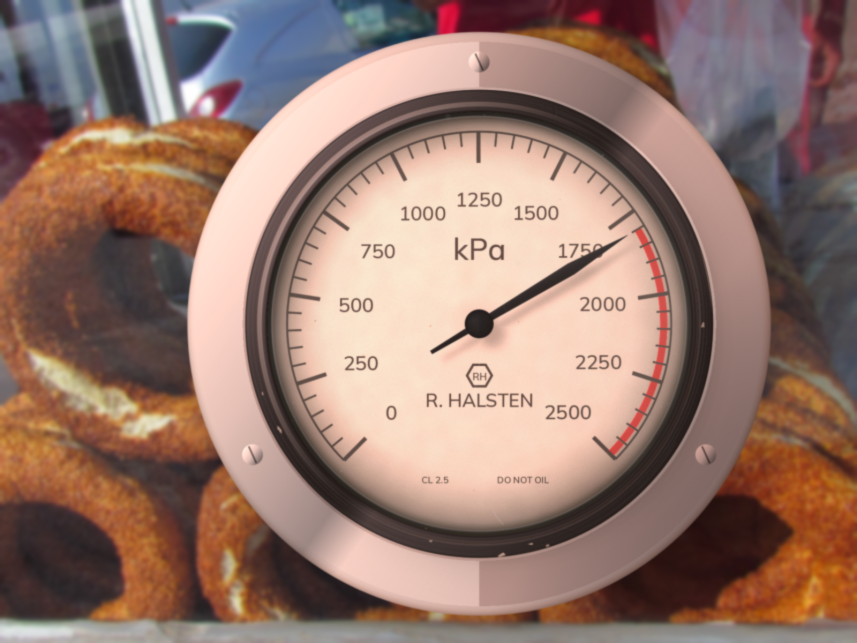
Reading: value=1800 unit=kPa
